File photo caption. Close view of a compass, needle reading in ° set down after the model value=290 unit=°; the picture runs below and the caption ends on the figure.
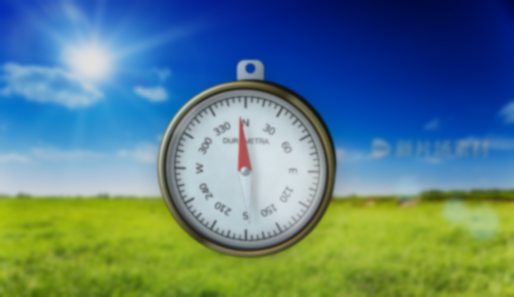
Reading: value=355 unit=°
